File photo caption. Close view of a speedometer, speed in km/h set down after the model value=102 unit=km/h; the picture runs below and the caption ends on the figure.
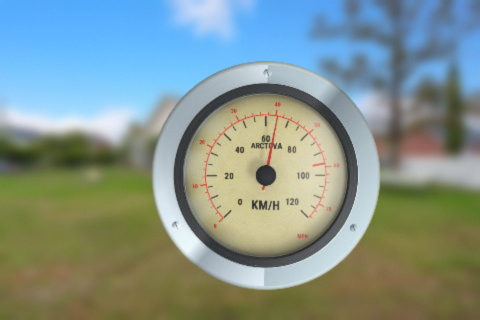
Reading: value=65 unit=km/h
